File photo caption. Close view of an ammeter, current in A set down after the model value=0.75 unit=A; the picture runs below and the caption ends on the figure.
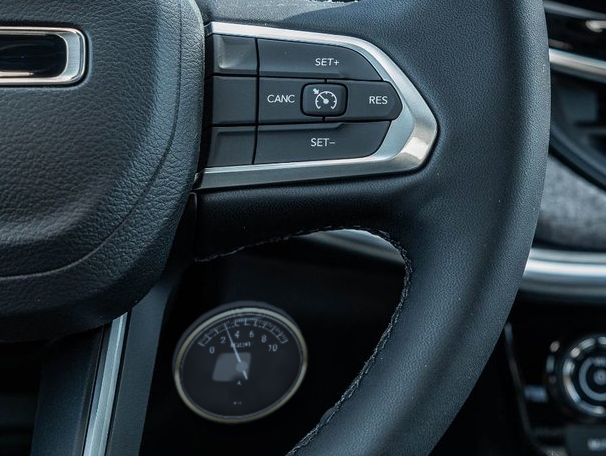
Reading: value=3 unit=A
